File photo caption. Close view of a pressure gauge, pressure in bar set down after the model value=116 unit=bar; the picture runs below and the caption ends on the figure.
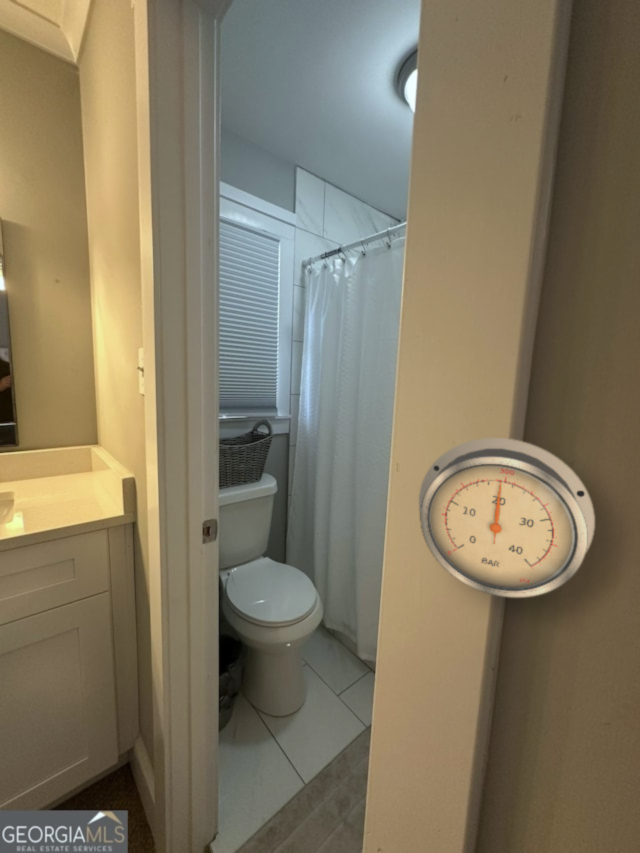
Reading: value=20 unit=bar
